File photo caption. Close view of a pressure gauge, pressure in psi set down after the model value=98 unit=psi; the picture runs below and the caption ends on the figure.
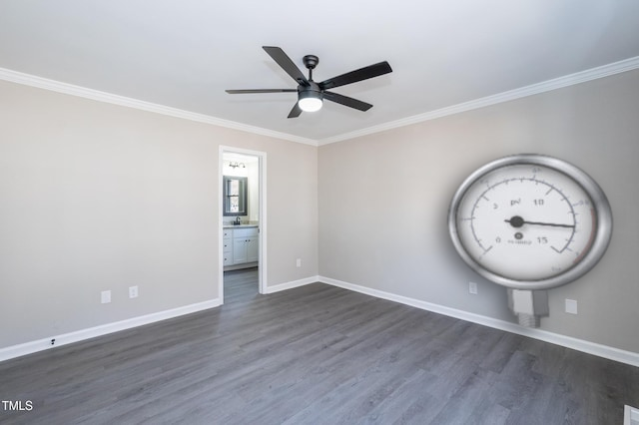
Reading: value=13 unit=psi
